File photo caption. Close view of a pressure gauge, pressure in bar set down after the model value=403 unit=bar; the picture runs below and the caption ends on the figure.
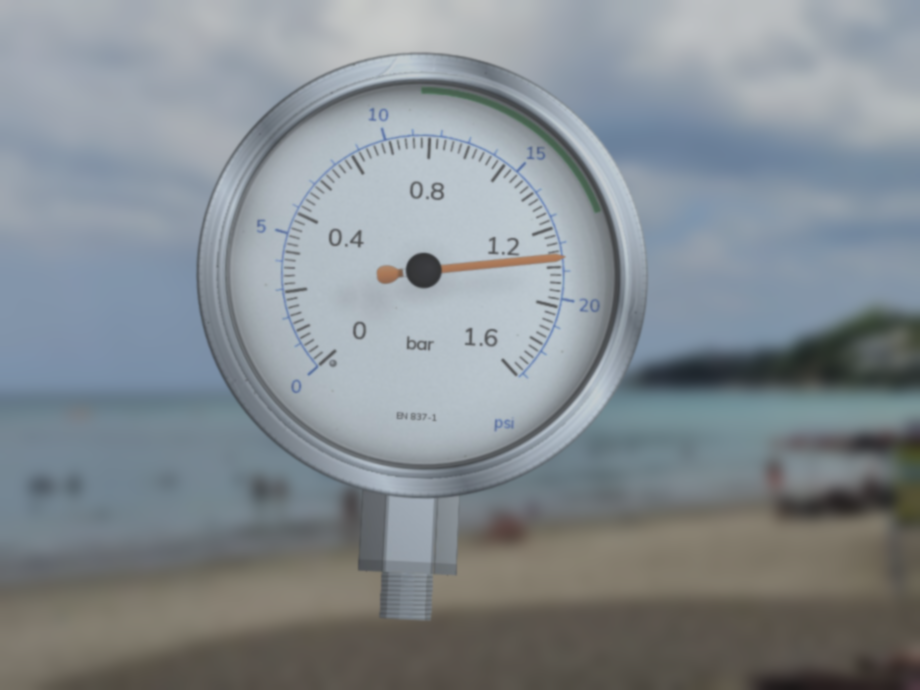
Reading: value=1.28 unit=bar
